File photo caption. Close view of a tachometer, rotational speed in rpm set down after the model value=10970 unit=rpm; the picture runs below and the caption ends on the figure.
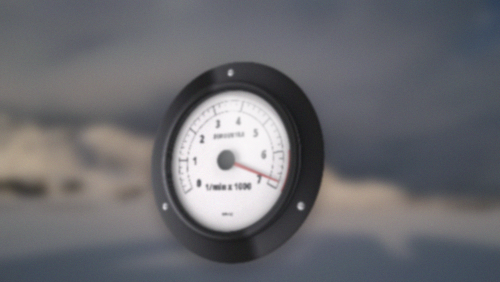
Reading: value=6800 unit=rpm
